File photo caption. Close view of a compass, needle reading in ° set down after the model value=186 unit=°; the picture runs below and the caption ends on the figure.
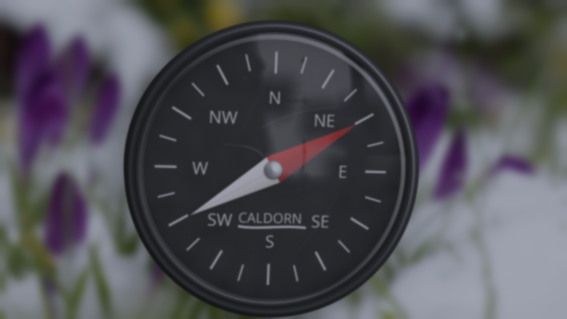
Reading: value=60 unit=°
